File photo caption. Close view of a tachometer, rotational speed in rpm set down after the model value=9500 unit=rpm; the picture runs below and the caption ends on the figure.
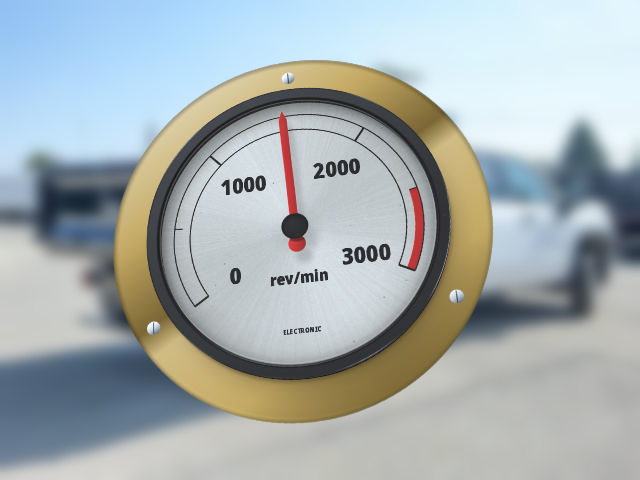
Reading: value=1500 unit=rpm
